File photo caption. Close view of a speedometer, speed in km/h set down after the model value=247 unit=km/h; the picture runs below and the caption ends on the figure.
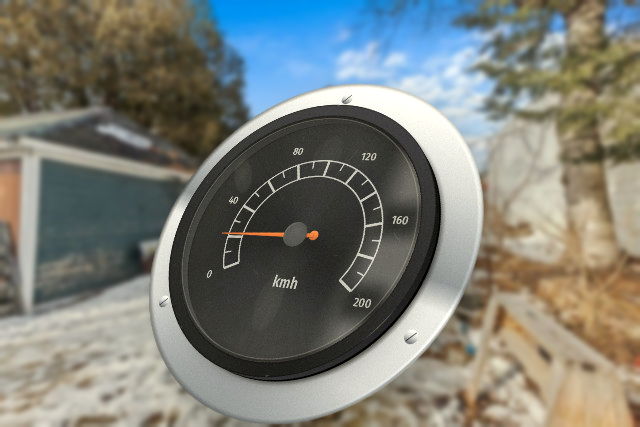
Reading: value=20 unit=km/h
